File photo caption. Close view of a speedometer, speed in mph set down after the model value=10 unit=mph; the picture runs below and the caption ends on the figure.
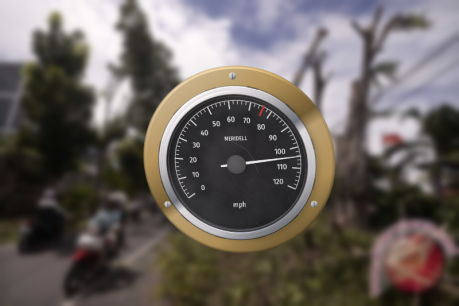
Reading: value=104 unit=mph
